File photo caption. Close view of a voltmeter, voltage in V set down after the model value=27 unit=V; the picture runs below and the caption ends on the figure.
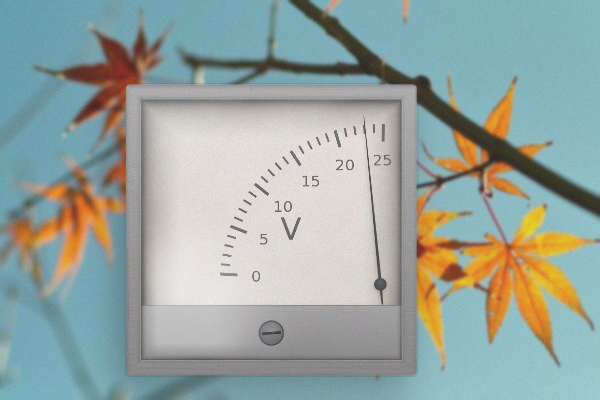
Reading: value=23 unit=V
